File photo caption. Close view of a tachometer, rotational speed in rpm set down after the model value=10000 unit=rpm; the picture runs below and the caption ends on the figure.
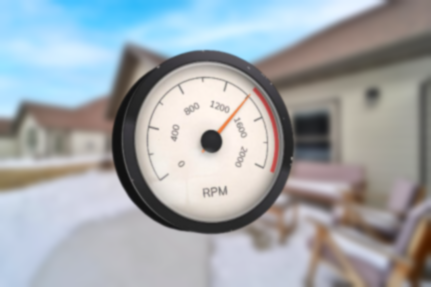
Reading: value=1400 unit=rpm
